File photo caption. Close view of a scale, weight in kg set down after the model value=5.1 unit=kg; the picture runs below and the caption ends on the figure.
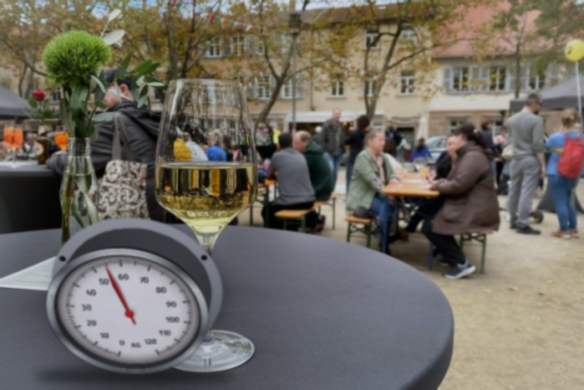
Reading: value=55 unit=kg
